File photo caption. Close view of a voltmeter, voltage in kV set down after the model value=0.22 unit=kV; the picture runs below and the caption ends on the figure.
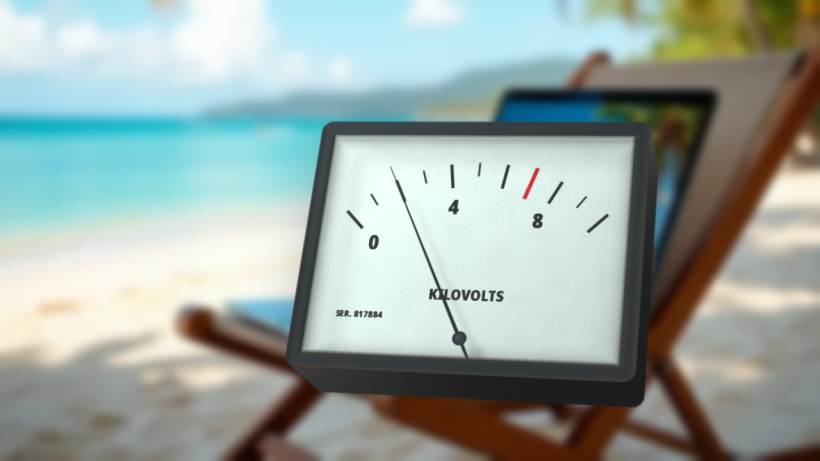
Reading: value=2 unit=kV
